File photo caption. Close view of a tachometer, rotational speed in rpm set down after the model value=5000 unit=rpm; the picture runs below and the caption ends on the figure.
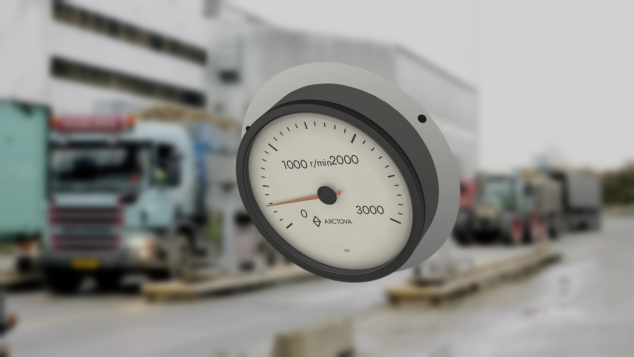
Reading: value=300 unit=rpm
